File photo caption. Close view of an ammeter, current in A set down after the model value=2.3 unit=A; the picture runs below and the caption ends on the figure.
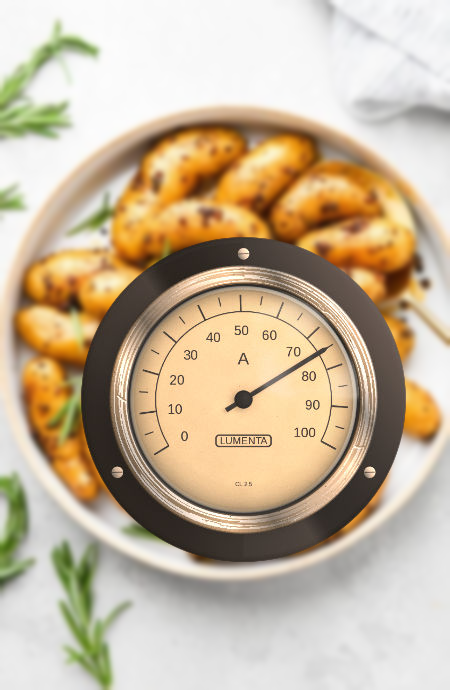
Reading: value=75 unit=A
